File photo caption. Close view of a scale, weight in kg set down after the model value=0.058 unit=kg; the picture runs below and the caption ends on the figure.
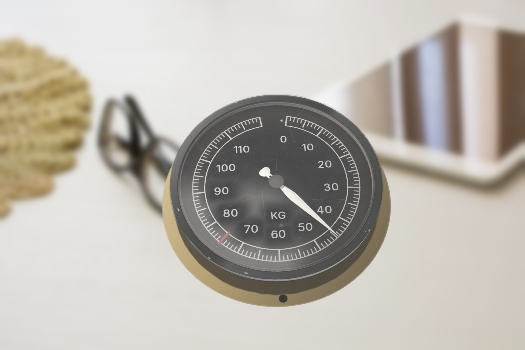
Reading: value=45 unit=kg
